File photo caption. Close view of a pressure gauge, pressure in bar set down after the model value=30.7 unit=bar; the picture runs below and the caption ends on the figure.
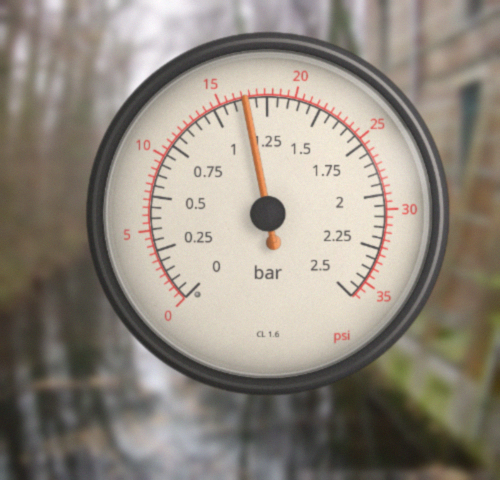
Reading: value=1.15 unit=bar
